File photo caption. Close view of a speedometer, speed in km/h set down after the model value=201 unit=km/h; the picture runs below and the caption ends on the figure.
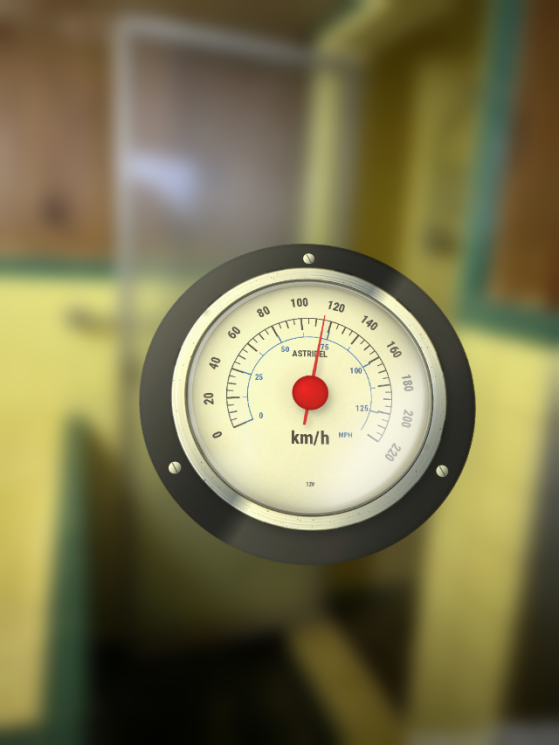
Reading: value=115 unit=km/h
